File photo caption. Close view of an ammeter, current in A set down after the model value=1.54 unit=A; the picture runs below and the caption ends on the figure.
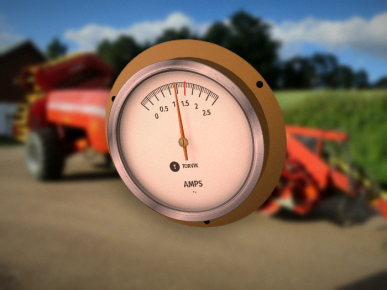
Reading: value=1.25 unit=A
